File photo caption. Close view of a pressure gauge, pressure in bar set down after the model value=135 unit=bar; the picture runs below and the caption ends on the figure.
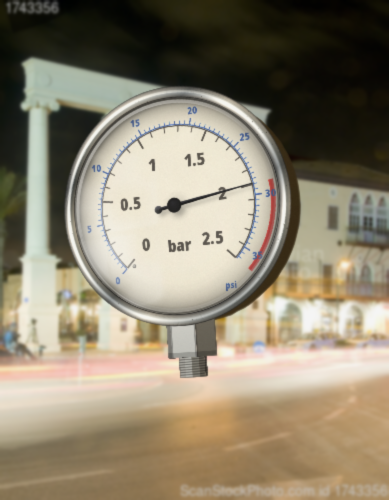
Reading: value=2 unit=bar
